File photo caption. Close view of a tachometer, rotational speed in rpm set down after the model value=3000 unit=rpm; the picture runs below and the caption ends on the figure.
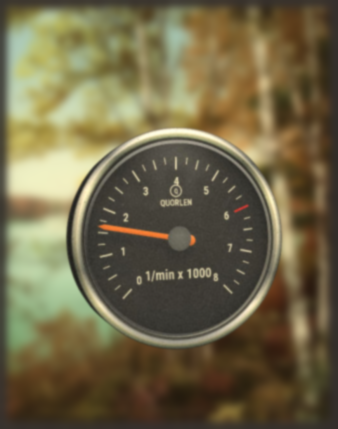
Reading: value=1625 unit=rpm
